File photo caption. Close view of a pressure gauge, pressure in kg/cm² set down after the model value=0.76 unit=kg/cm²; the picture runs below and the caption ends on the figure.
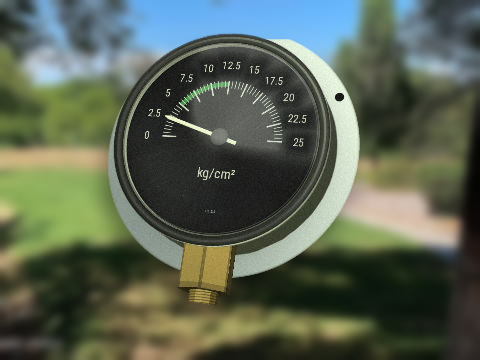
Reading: value=2.5 unit=kg/cm²
